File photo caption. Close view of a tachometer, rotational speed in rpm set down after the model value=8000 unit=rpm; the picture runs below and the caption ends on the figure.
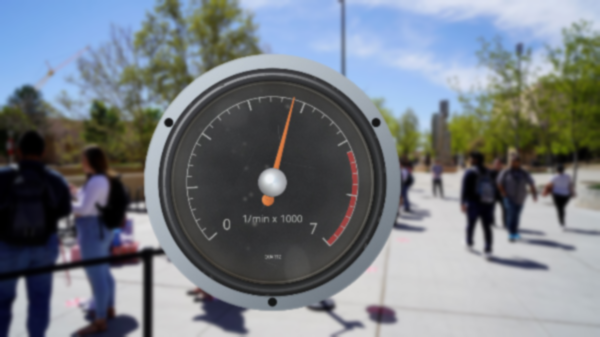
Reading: value=3800 unit=rpm
